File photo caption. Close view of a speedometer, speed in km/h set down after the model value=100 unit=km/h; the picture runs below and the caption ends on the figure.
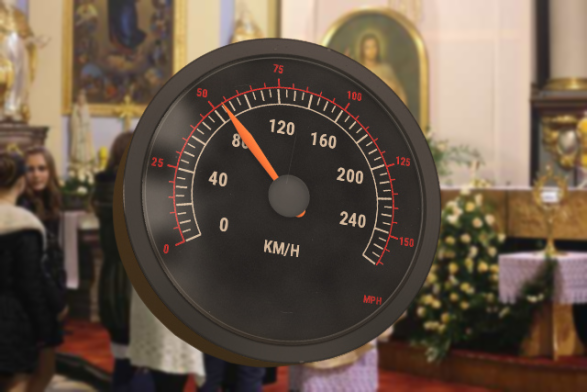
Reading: value=85 unit=km/h
